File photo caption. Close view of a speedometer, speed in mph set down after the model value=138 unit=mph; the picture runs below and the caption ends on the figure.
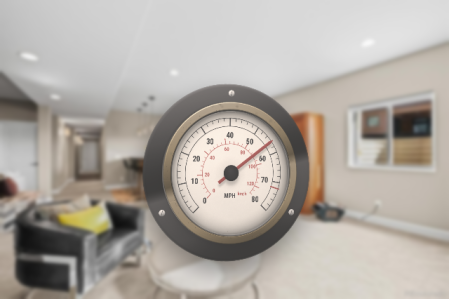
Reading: value=56 unit=mph
